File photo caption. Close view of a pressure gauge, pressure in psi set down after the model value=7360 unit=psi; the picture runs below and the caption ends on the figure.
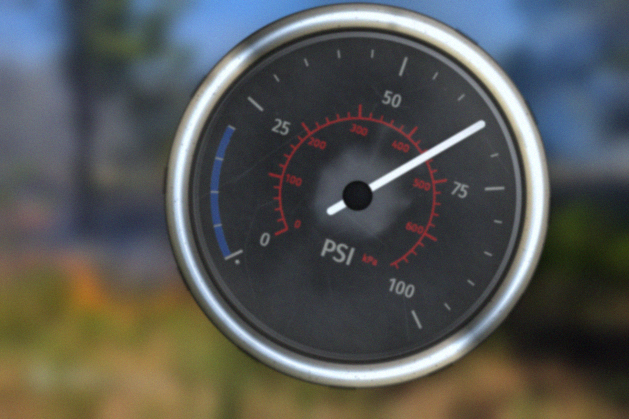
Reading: value=65 unit=psi
